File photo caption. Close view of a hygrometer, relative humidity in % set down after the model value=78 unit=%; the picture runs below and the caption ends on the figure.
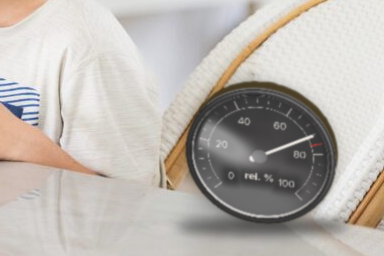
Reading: value=72 unit=%
